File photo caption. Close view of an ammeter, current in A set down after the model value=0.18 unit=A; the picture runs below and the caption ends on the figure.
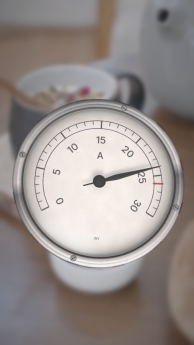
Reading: value=24 unit=A
